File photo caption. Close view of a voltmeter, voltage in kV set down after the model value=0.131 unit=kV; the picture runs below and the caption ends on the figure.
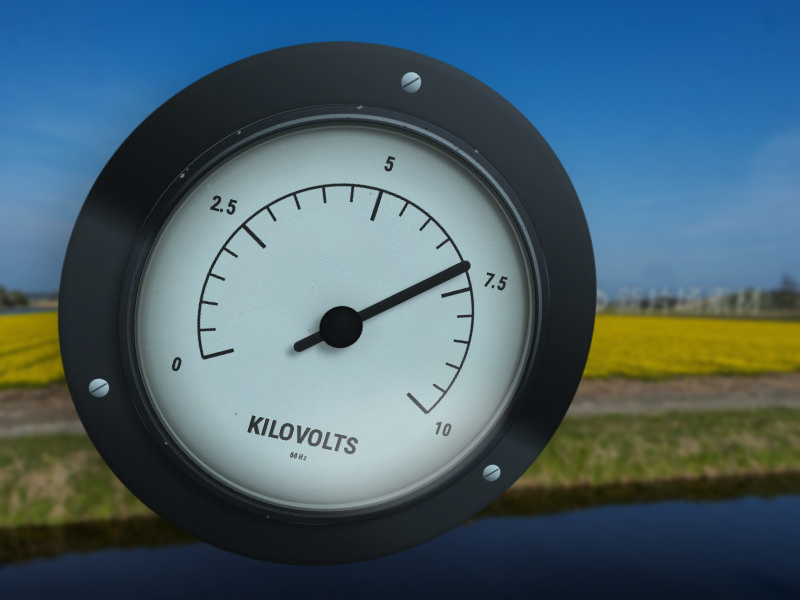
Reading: value=7 unit=kV
